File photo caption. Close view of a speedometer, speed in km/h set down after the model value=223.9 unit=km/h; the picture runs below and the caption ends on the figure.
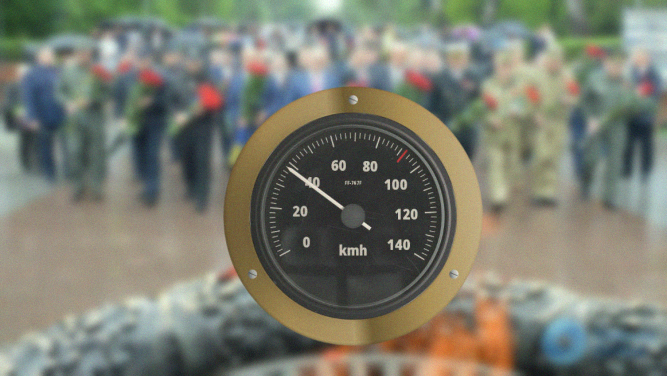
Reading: value=38 unit=km/h
